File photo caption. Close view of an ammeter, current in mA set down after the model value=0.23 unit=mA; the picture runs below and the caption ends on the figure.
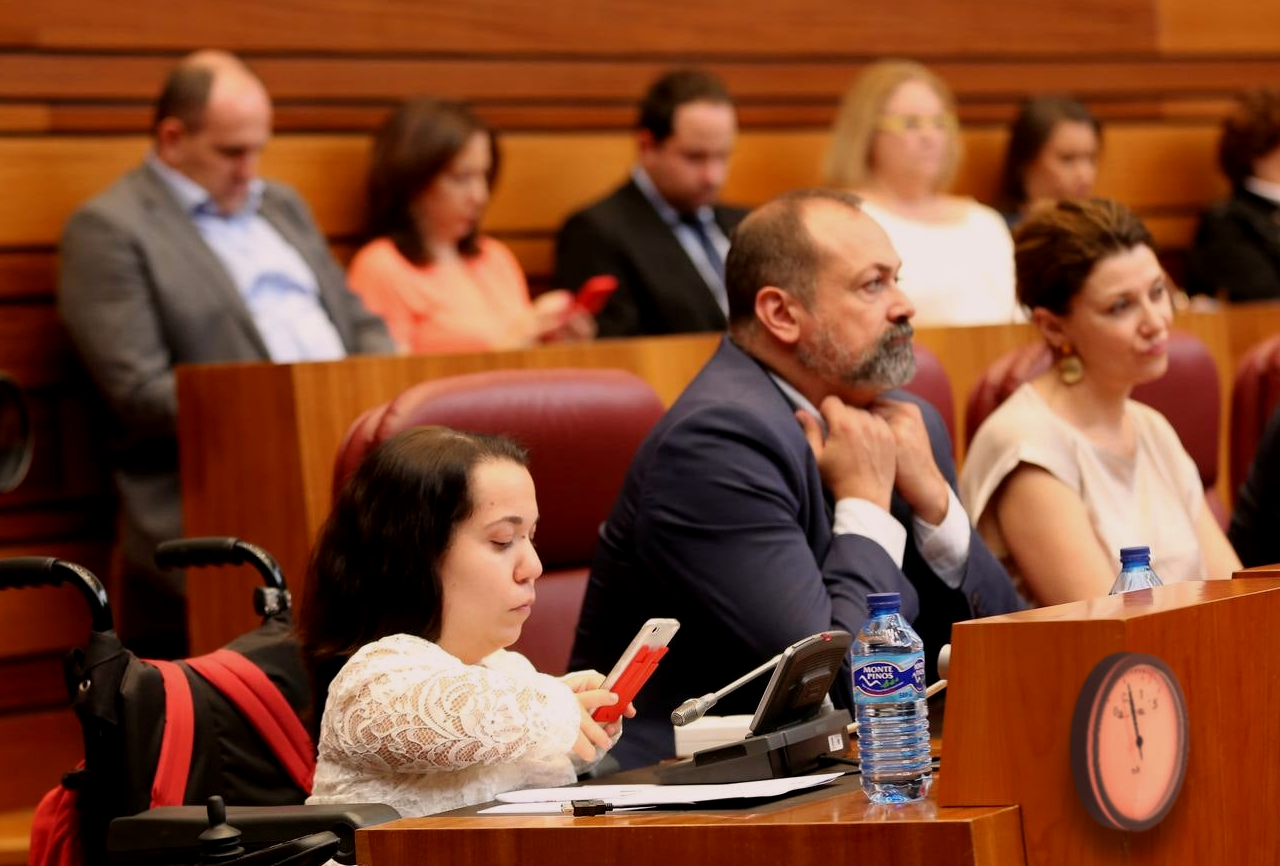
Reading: value=0.5 unit=mA
